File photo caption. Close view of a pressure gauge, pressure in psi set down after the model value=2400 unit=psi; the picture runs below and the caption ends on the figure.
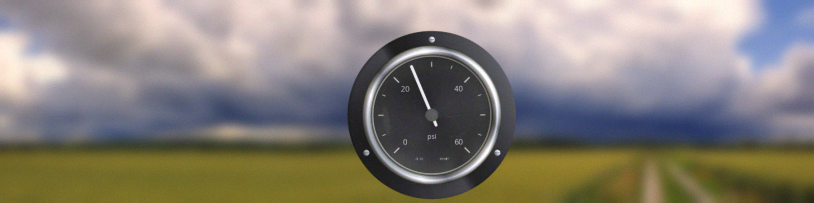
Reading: value=25 unit=psi
